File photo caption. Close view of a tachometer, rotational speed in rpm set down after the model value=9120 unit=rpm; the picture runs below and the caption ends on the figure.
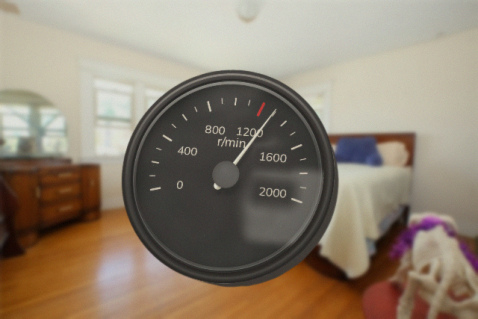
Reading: value=1300 unit=rpm
